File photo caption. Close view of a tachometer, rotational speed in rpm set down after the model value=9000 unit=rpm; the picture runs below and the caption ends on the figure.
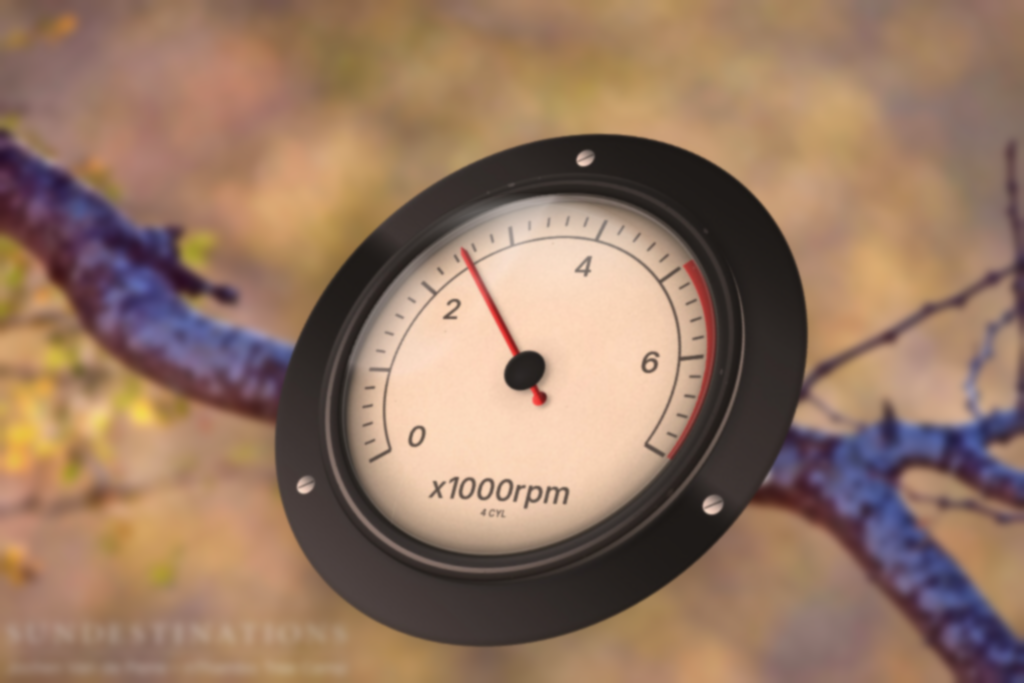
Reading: value=2500 unit=rpm
